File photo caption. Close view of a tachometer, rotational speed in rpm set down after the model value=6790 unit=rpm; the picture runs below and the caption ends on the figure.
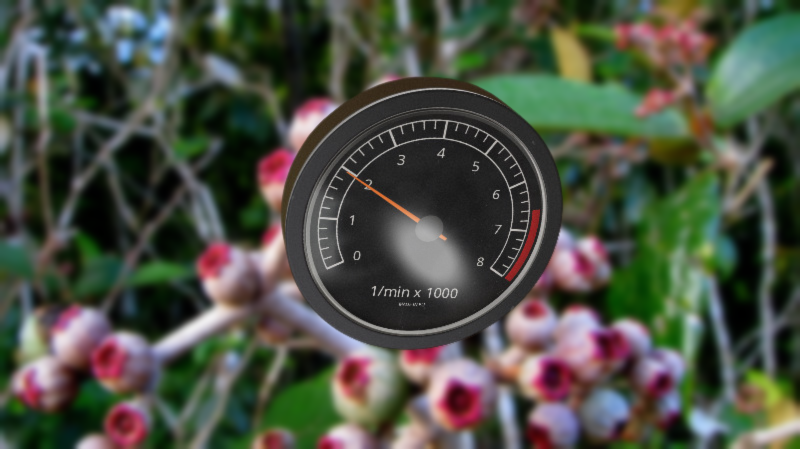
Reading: value=2000 unit=rpm
